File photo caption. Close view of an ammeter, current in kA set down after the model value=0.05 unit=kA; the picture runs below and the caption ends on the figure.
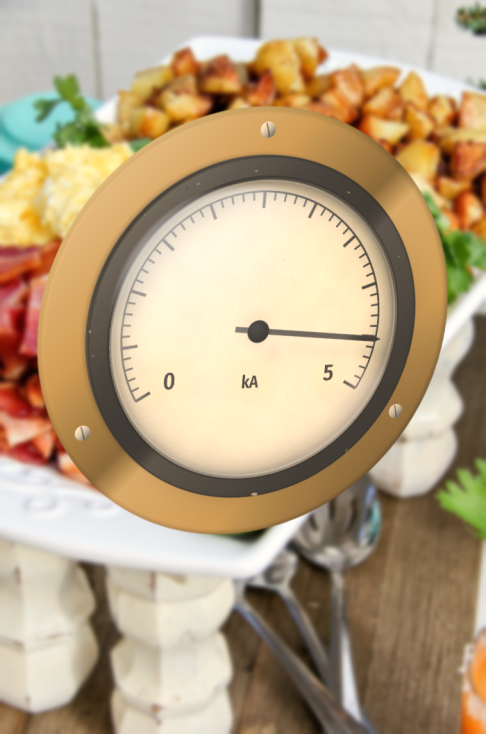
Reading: value=4.5 unit=kA
